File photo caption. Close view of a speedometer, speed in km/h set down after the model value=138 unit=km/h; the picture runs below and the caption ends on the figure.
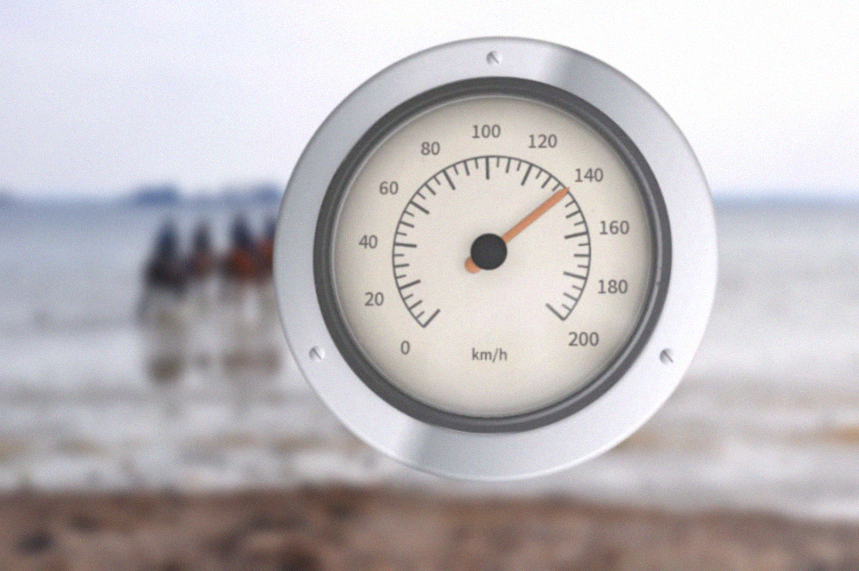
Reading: value=140 unit=km/h
